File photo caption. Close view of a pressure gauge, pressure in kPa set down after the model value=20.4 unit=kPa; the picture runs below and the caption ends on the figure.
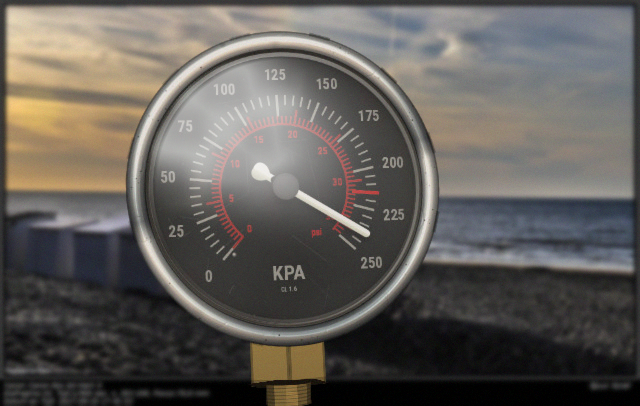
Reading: value=240 unit=kPa
